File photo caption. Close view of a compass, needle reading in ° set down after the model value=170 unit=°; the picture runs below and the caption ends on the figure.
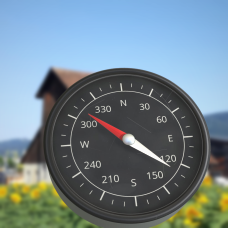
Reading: value=310 unit=°
